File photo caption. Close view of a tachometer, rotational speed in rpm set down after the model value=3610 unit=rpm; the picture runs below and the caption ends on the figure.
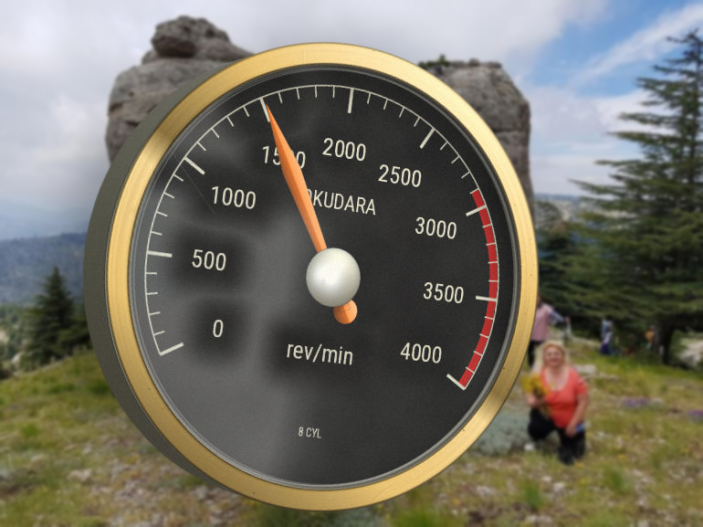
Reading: value=1500 unit=rpm
